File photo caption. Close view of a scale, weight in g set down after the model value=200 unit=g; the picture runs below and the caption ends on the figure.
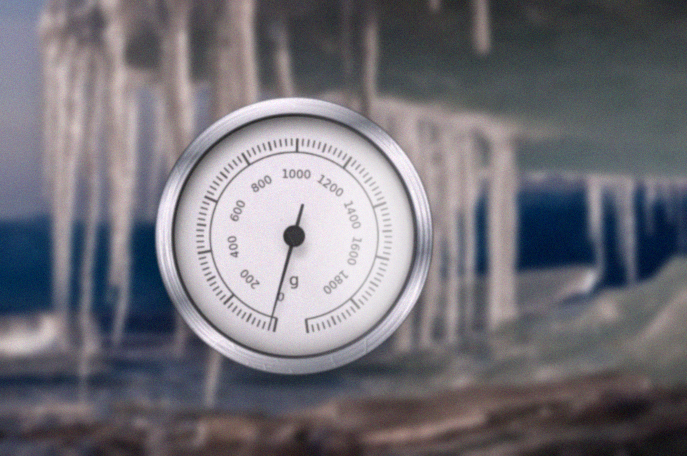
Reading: value=20 unit=g
